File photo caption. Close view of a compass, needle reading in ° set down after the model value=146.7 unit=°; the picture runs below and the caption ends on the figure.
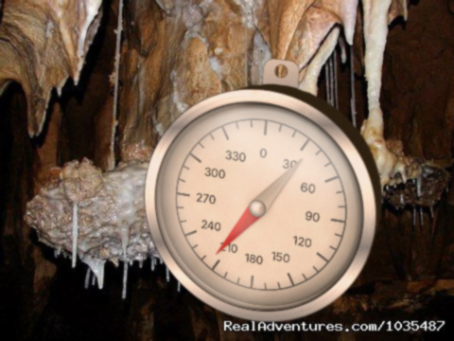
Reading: value=215 unit=°
